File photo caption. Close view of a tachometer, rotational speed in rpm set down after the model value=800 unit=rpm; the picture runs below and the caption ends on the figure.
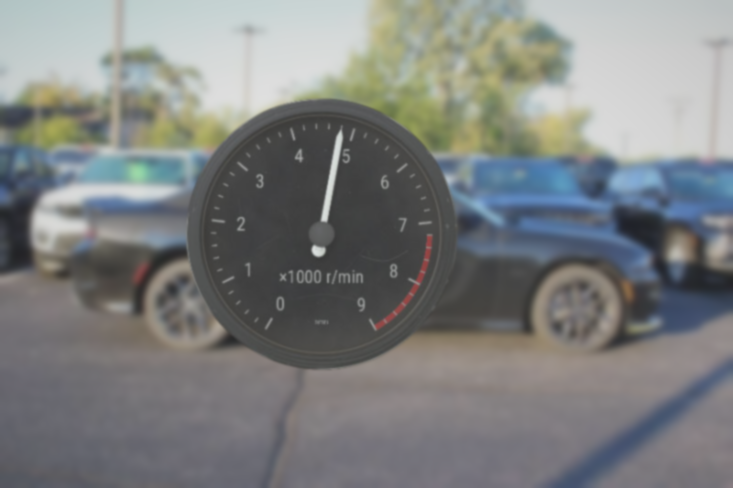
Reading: value=4800 unit=rpm
